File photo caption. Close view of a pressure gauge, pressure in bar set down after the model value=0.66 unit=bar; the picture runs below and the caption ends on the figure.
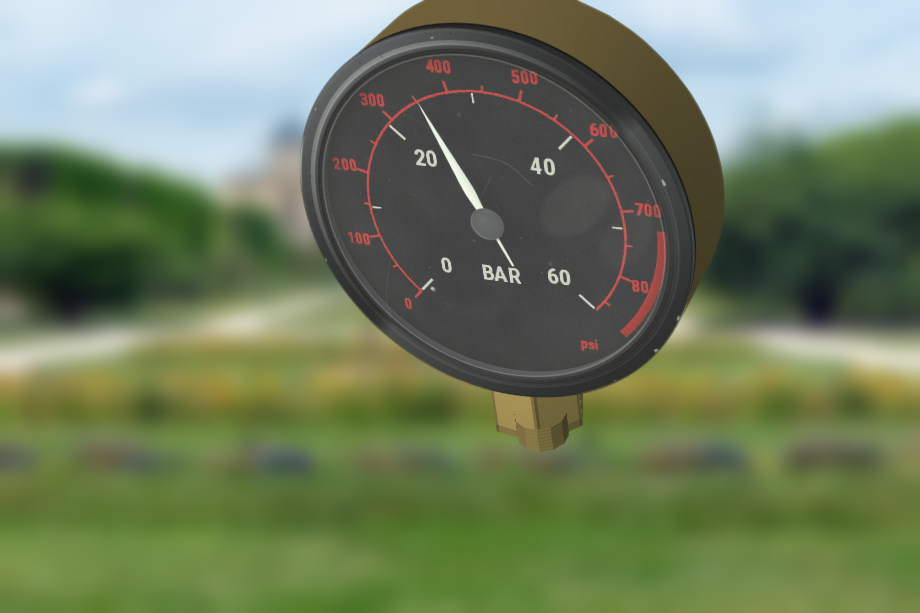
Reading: value=25 unit=bar
